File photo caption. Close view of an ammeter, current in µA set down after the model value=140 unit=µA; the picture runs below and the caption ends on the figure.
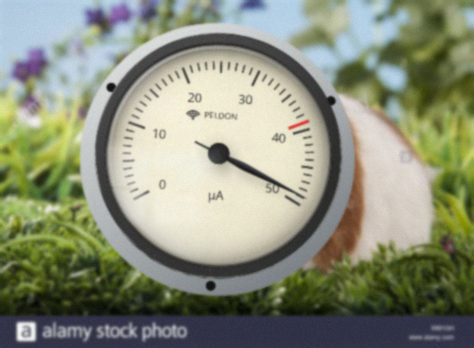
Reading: value=49 unit=µA
